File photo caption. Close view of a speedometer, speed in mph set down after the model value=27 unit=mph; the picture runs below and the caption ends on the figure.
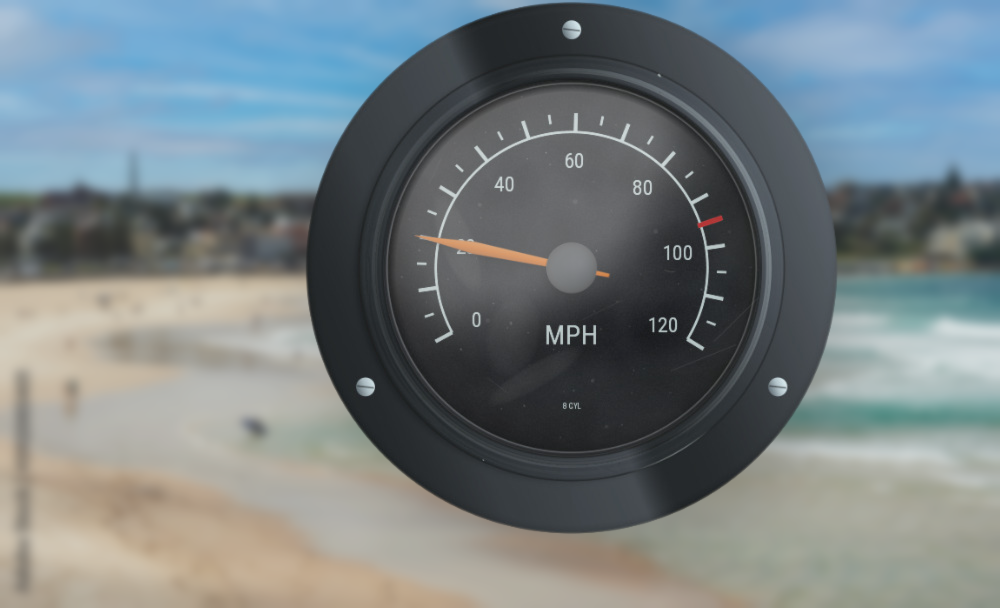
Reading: value=20 unit=mph
